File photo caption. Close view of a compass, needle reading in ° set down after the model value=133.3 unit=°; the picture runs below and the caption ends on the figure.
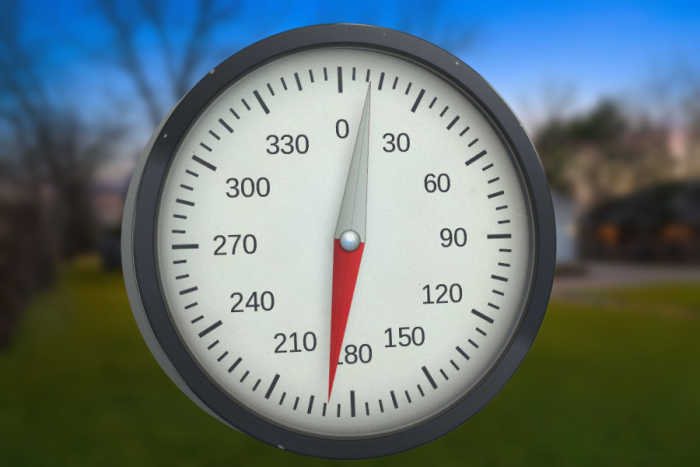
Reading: value=190 unit=°
